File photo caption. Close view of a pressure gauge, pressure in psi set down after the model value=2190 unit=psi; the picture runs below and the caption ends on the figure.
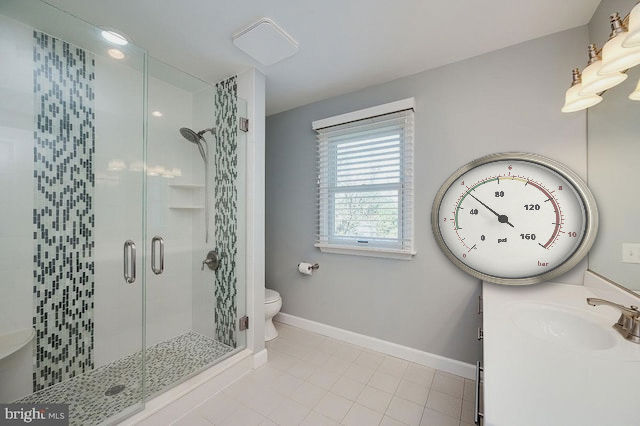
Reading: value=55 unit=psi
